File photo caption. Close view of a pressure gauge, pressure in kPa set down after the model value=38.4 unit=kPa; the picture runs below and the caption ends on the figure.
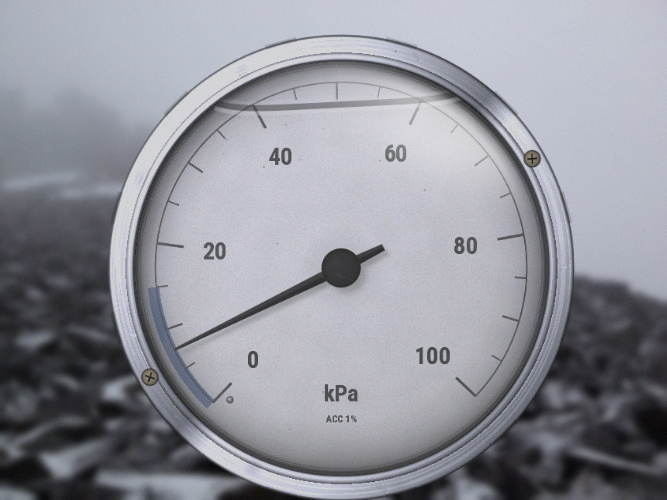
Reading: value=7.5 unit=kPa
